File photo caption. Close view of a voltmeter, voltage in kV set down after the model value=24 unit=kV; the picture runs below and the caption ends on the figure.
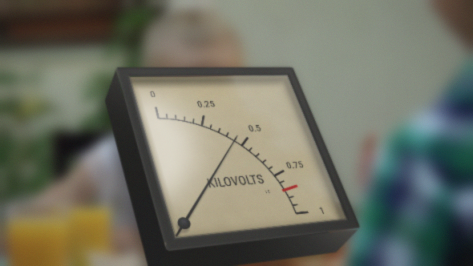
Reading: value=0.45 unit=kV
